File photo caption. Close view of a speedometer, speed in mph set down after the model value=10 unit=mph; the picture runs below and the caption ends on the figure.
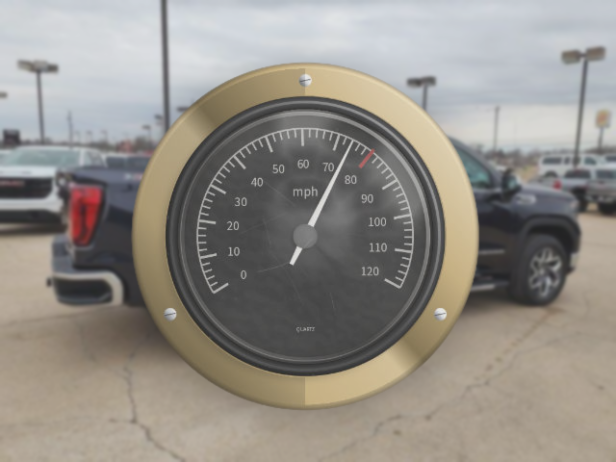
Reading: value=74 unit=mph
